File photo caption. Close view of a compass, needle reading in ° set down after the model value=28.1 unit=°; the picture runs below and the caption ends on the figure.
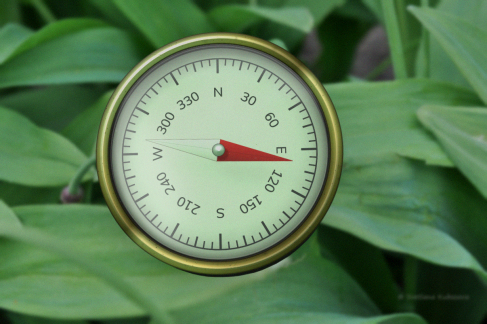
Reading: value=100 unit=°
